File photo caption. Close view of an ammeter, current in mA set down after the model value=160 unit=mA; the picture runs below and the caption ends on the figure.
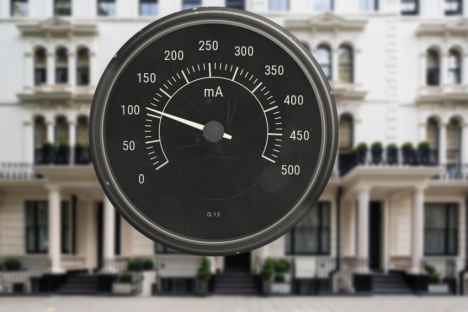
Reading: value=110 unit=mA
